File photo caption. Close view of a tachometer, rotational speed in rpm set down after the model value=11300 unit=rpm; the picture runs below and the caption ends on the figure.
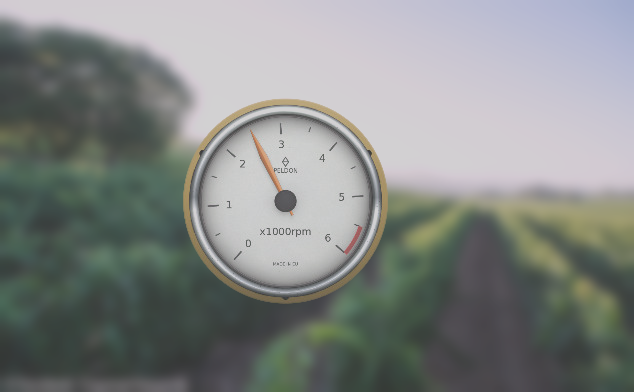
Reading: value=2500 unit=rpm
